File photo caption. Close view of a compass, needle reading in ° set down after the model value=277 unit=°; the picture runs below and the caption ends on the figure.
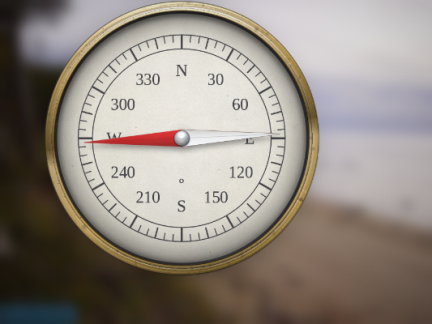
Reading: value=267.5 unit=°
